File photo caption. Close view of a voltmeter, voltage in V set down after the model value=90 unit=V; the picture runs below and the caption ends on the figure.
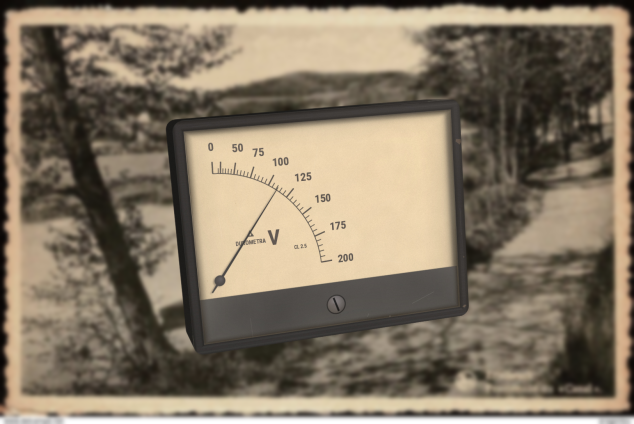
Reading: value=110 unit=V
